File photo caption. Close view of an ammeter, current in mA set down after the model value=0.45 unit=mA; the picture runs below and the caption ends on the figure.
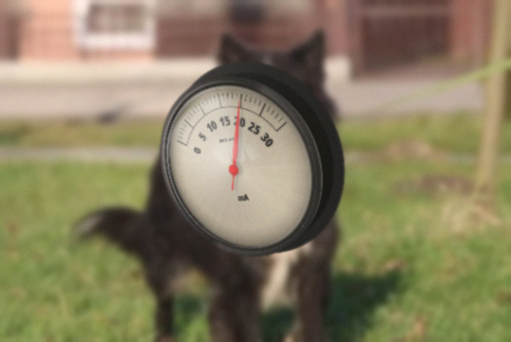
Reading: value=20 unit=mA
